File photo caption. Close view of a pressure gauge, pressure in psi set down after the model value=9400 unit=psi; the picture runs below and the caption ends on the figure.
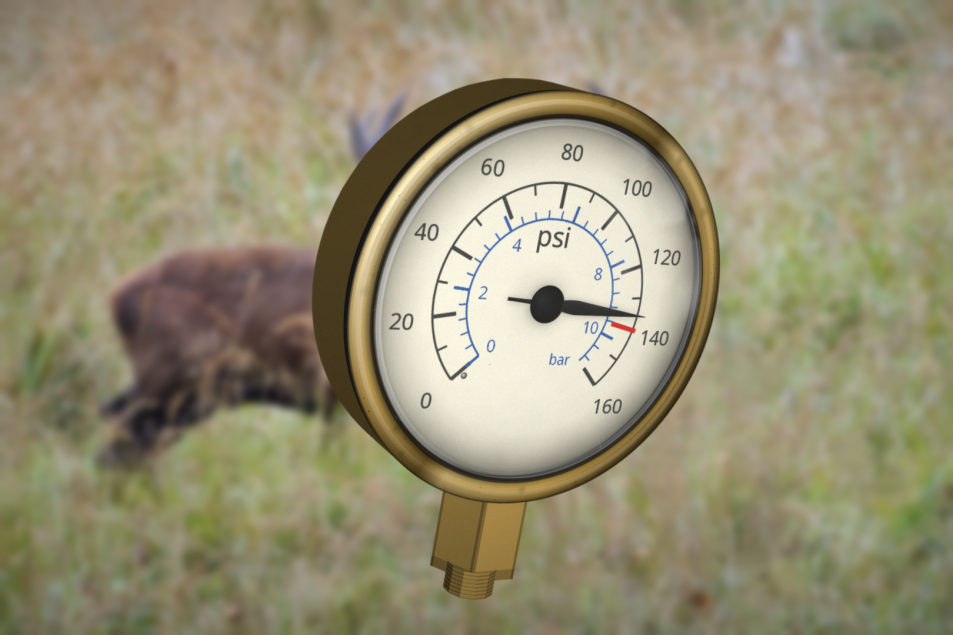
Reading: value=135 unit=psi
